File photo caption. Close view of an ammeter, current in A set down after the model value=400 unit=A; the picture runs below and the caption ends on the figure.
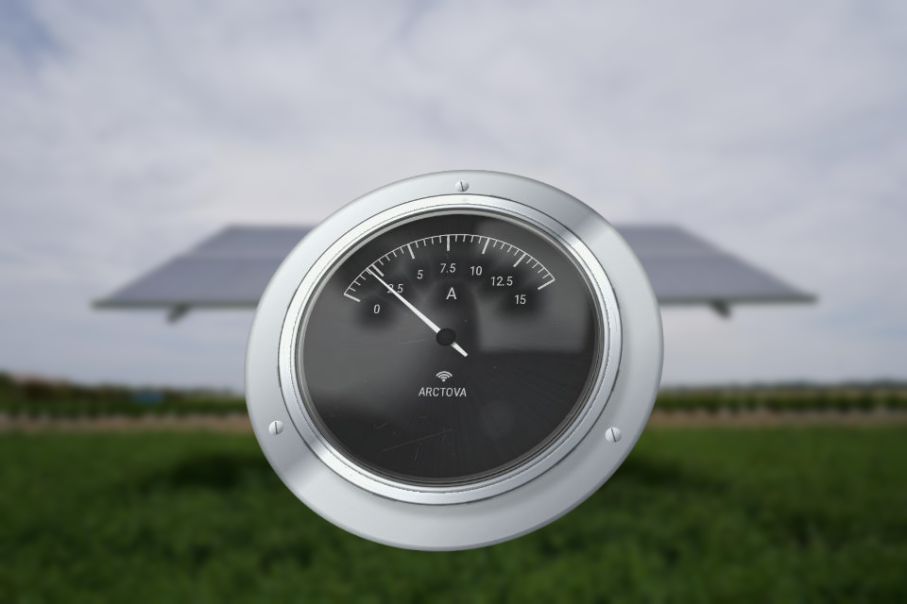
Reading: value=2 unit=A
